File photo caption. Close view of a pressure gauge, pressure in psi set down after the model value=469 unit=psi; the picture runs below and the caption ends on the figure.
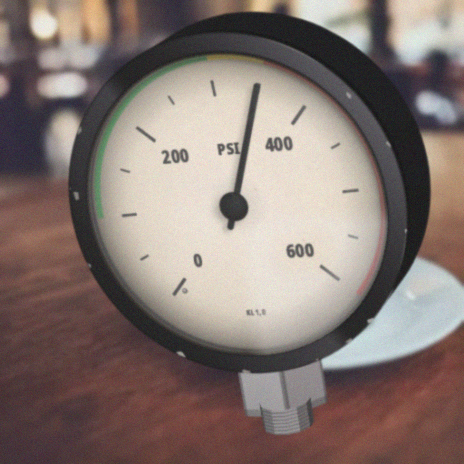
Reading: value=350 unit=psi
